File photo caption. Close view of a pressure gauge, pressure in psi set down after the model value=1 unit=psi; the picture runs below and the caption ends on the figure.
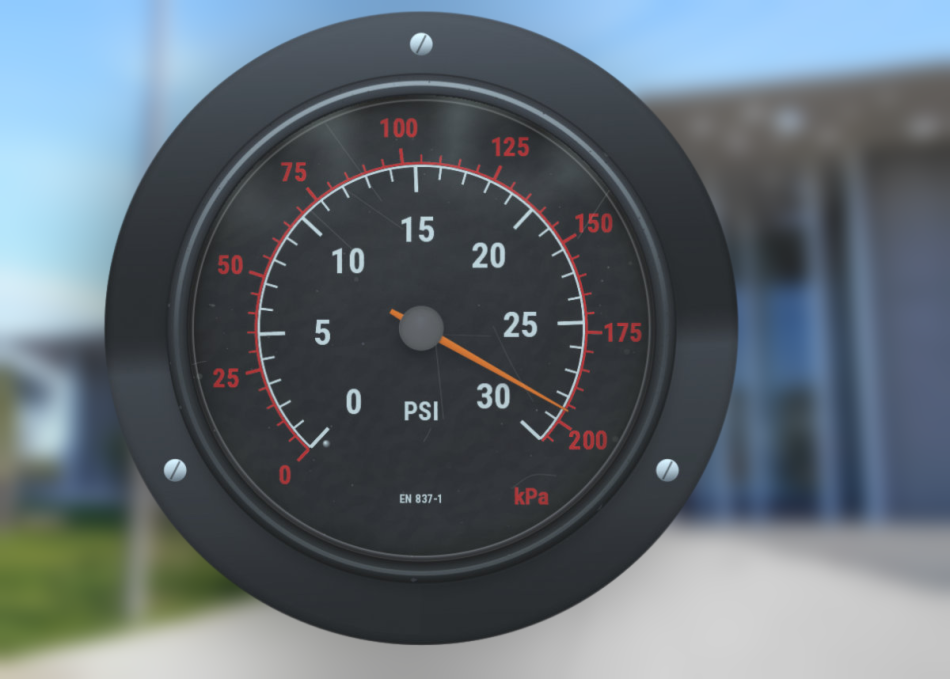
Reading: value=28.5 unit=psi
